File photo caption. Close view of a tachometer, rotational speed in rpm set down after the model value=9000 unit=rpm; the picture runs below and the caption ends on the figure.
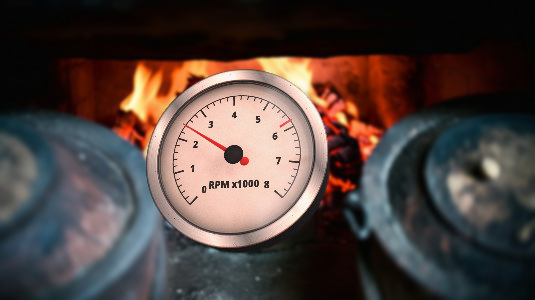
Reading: value=2400 unit=rpm
